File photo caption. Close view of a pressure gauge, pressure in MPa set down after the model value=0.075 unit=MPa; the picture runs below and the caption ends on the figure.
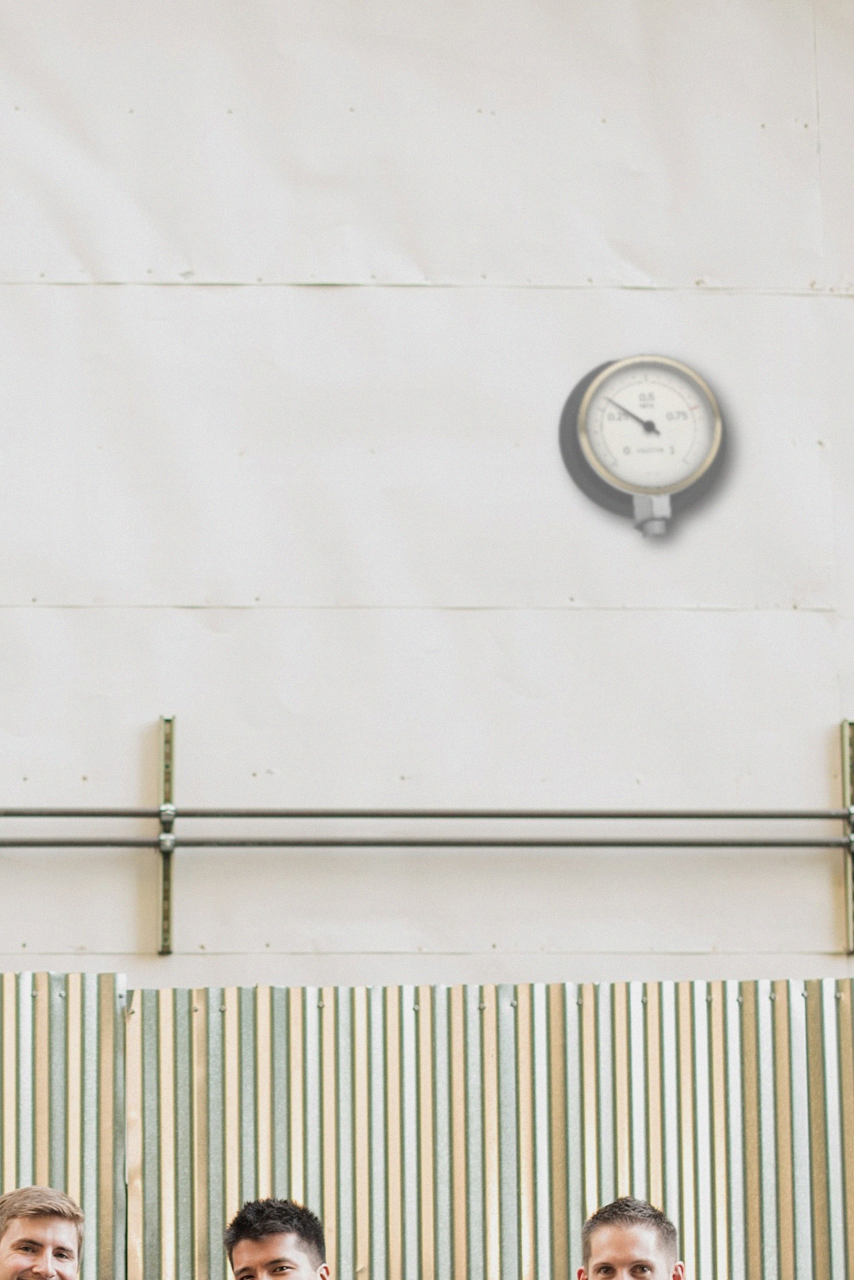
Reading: value=0.3 unit=MPa
